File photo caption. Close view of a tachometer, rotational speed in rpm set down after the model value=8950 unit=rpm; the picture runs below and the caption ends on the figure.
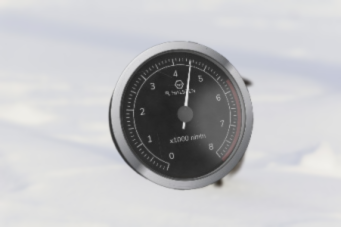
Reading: value=4500 unit=rpm
